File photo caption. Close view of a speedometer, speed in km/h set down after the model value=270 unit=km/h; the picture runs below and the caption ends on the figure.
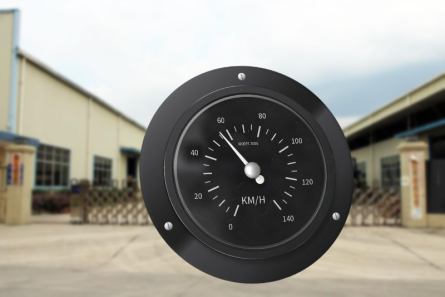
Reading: value=55 unit=km/h
